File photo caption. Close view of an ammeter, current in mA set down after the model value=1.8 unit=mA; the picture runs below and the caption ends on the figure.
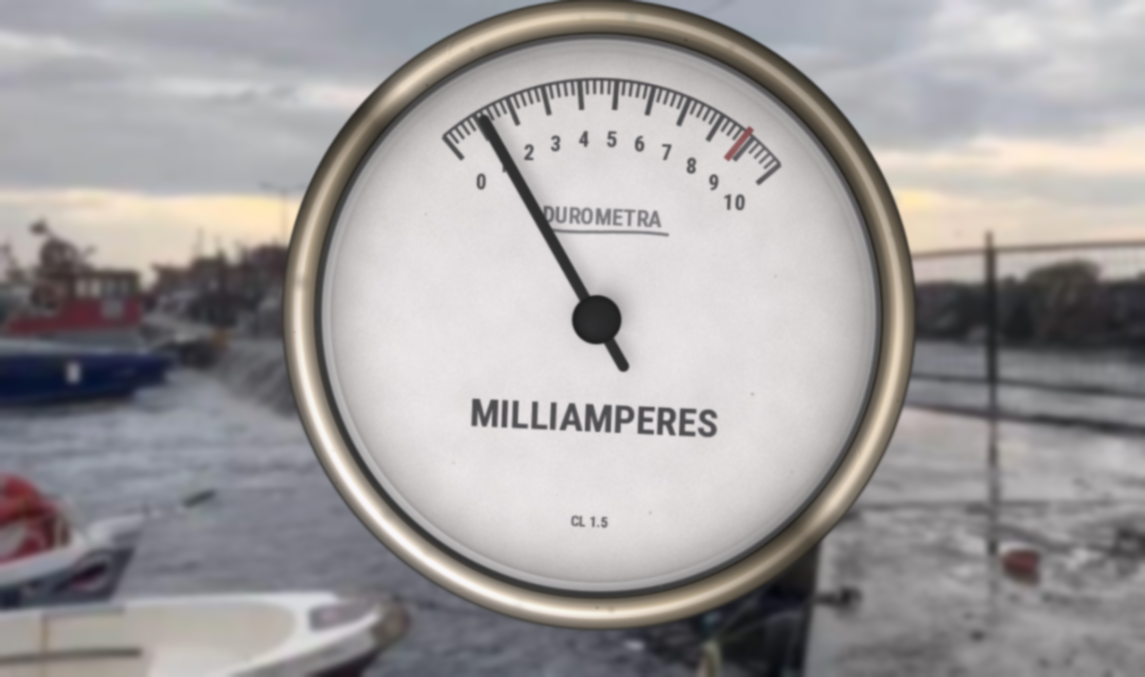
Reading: value=1.2 unit=mA
